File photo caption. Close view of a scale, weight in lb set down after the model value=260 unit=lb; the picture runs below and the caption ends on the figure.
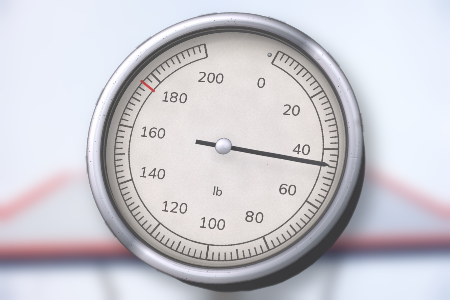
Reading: value=46 unit=lb
